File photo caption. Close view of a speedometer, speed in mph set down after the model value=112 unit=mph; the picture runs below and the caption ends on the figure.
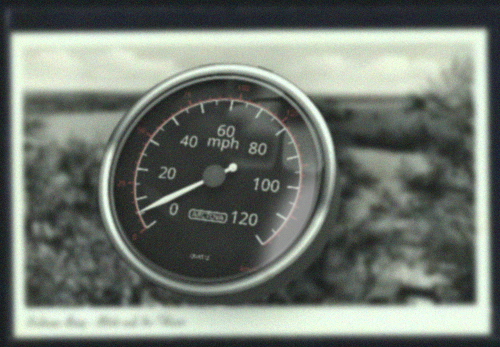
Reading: value=5 unit=mph
